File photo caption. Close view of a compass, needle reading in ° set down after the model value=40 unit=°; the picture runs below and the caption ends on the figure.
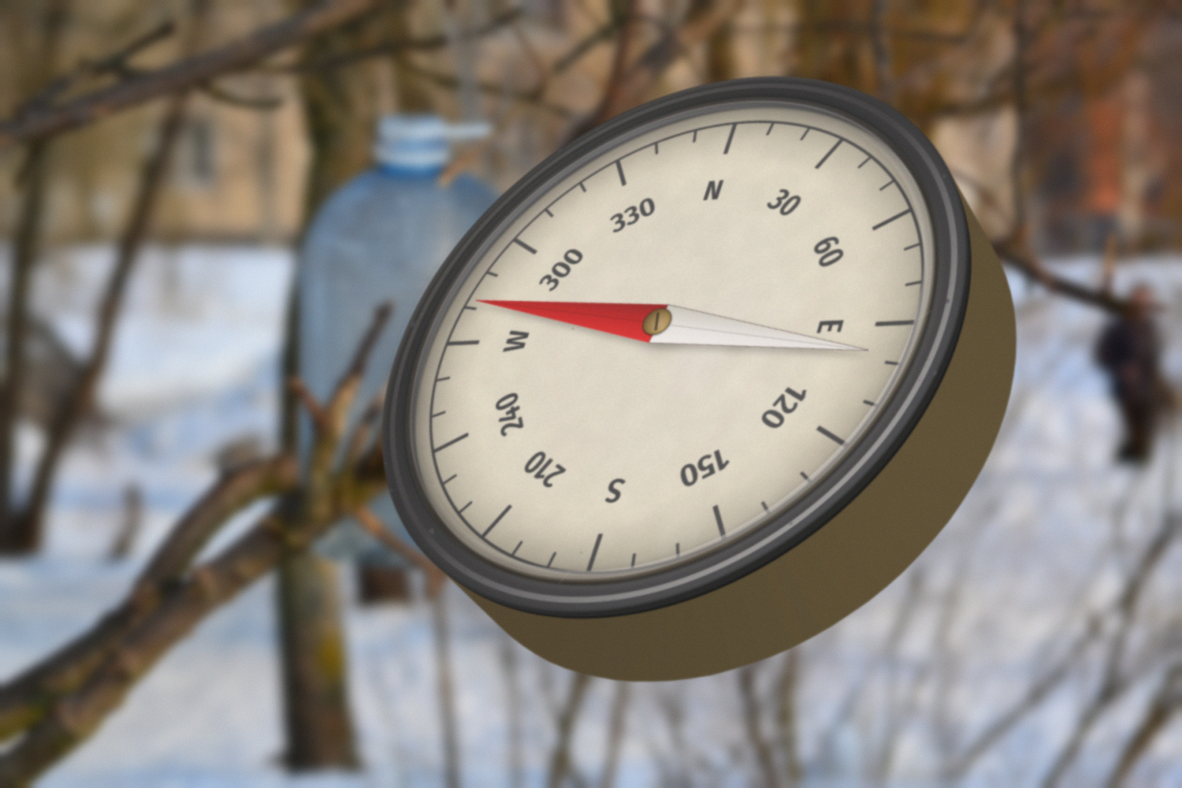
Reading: value=280 unit=°
